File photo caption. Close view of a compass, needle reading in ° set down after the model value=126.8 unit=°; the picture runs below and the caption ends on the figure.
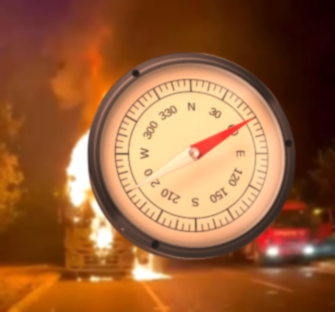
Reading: value=60 unit=°
